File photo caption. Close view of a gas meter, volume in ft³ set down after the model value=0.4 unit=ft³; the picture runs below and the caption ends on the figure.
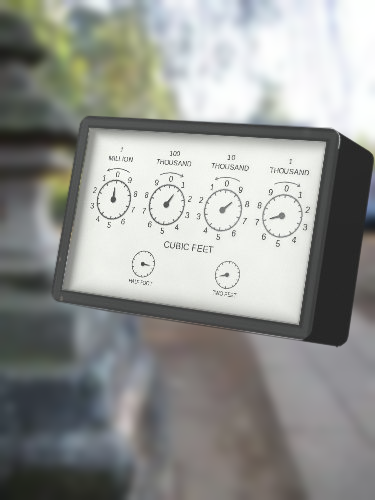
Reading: value=8700 unit=ft³
